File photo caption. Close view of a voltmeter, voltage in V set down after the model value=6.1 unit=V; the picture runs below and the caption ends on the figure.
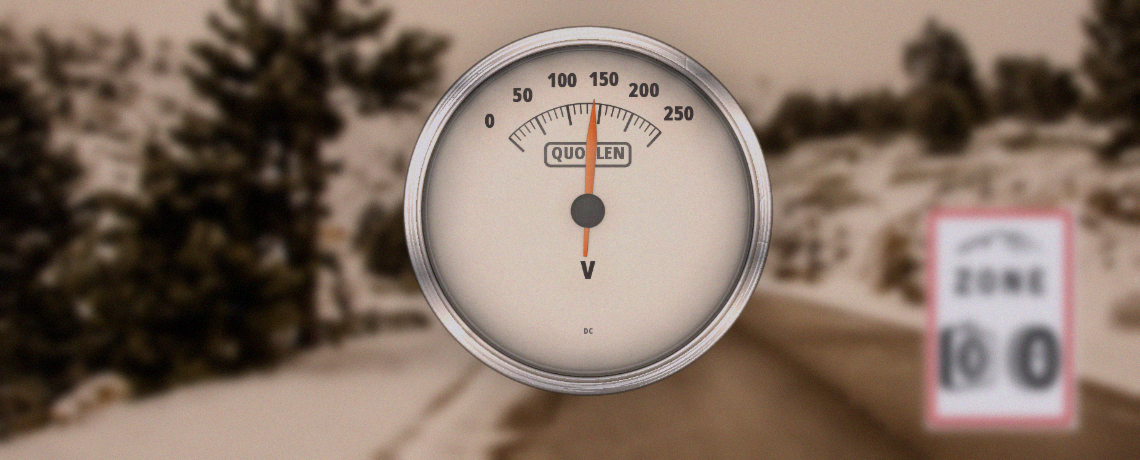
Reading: value=140 unit=V
